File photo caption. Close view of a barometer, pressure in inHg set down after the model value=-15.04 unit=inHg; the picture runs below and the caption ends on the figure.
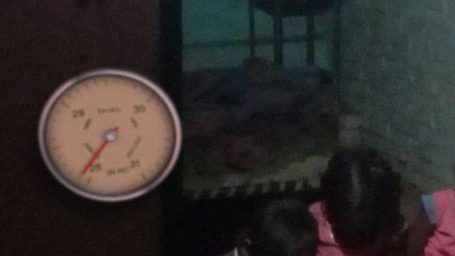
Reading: value=28.1 unit=inHg
